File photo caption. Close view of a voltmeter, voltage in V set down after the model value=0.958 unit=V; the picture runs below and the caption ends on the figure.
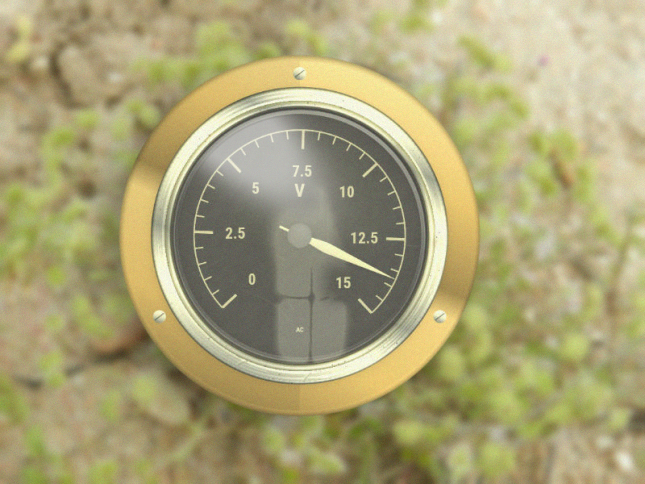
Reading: value=13.75 unit=V
